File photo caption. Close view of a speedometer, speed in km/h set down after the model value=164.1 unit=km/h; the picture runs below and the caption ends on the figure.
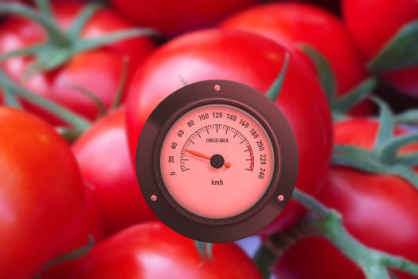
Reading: value=40 unit=km/h
